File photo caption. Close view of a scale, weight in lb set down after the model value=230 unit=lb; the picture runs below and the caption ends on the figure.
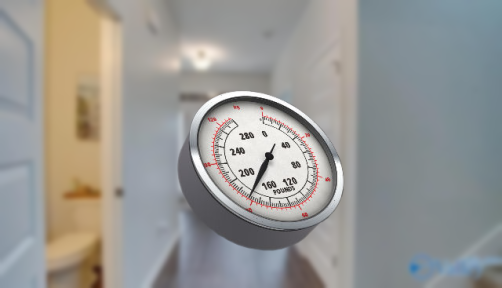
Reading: value=180 unit=lb
